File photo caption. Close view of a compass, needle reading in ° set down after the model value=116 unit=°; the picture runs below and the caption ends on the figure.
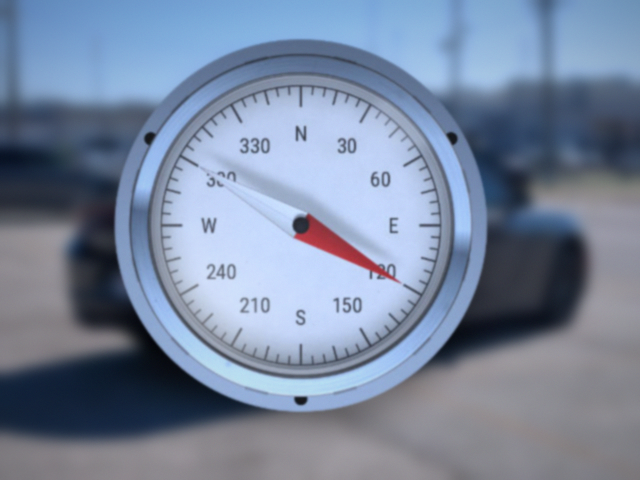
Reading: value=120 unit=°
